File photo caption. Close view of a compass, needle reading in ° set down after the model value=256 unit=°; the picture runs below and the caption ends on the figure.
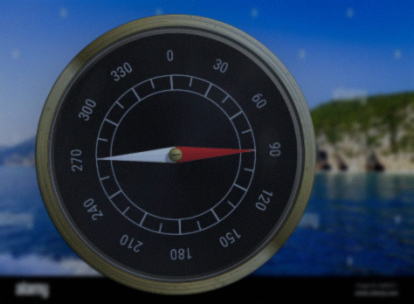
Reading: value=90 unit=°
